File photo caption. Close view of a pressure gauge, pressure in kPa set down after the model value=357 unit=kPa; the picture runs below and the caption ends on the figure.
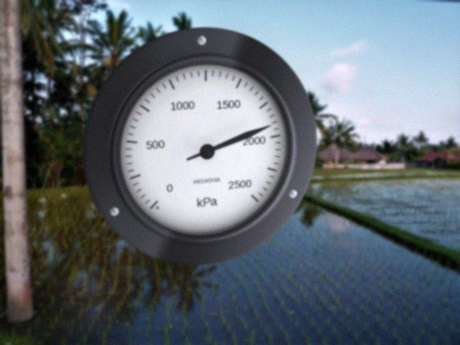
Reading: value=1900 unit=kPa
